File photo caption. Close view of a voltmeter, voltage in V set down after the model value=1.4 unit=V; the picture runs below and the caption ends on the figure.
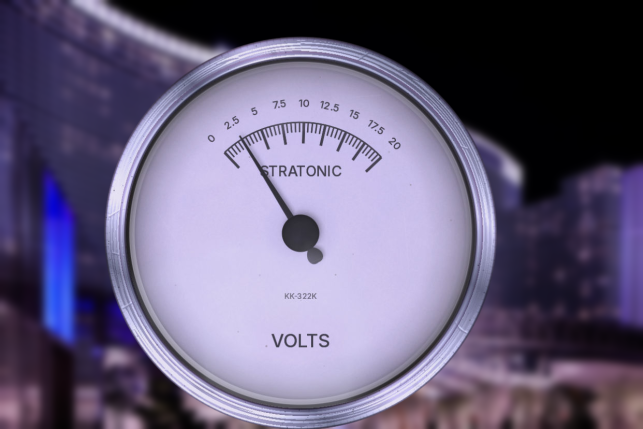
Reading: value=2.5 unit=V
